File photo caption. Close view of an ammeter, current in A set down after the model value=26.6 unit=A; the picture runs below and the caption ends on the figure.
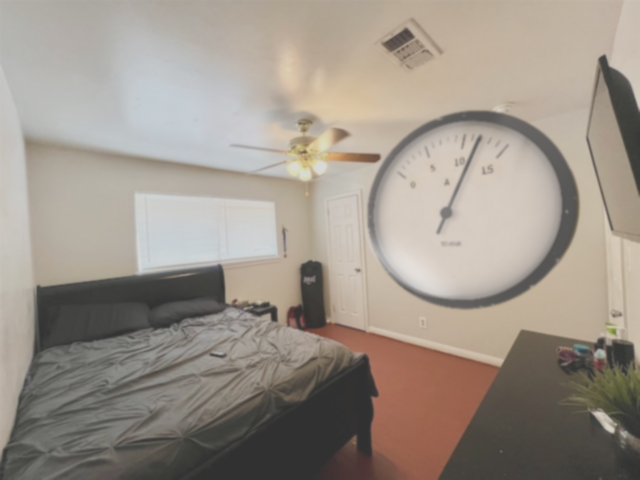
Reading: value=12 unit=A
